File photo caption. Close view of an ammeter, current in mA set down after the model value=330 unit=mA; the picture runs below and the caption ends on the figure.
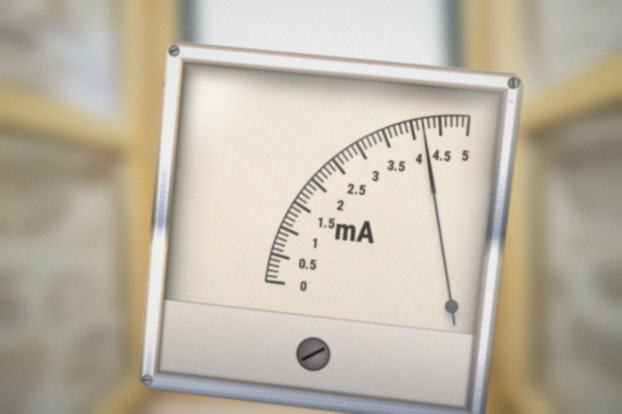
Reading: value=4.2 unit=mA
